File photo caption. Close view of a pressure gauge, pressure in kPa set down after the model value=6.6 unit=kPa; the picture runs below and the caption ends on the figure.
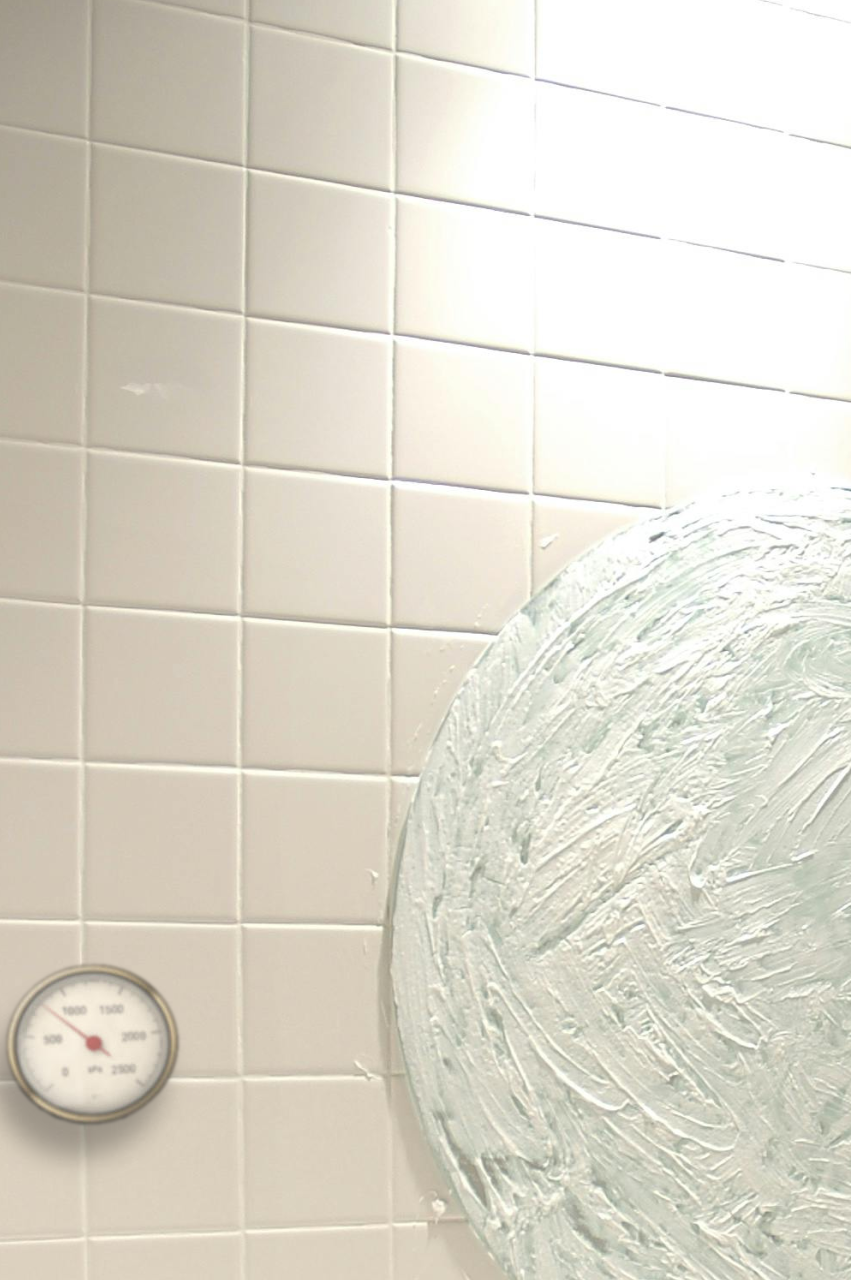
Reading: value=800 unit=kPa
